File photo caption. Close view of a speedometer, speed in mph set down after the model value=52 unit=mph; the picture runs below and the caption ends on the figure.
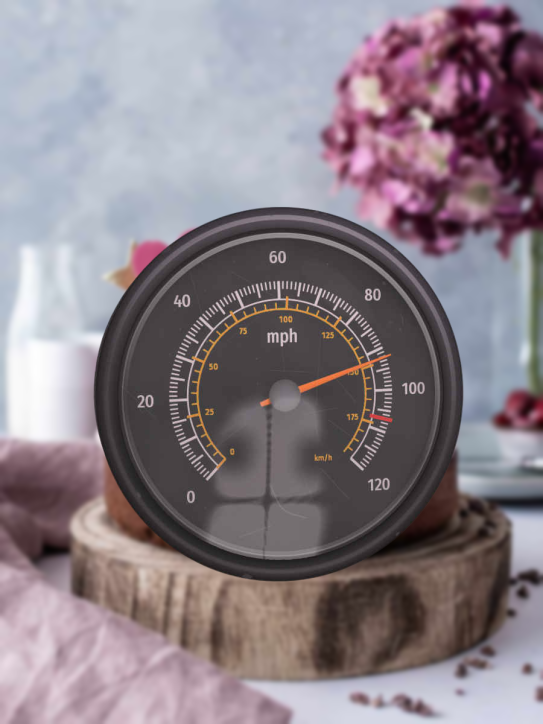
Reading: value=92 unit=mph
